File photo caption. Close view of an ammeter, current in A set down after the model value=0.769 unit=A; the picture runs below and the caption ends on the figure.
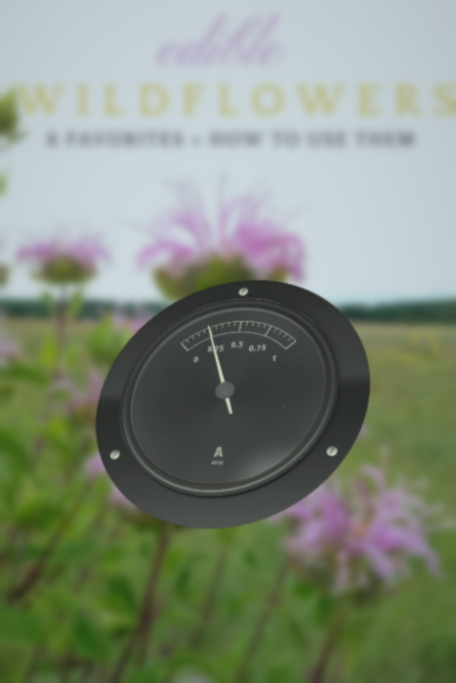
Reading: value=0.25 unit=A
